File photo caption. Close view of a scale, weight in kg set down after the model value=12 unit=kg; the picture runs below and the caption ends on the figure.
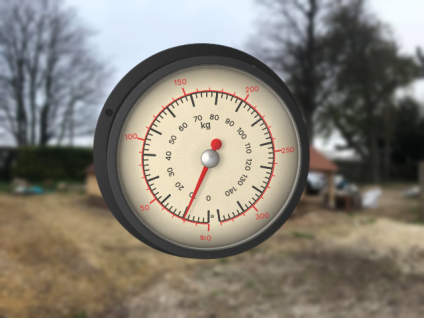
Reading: value=10 unit=kg
